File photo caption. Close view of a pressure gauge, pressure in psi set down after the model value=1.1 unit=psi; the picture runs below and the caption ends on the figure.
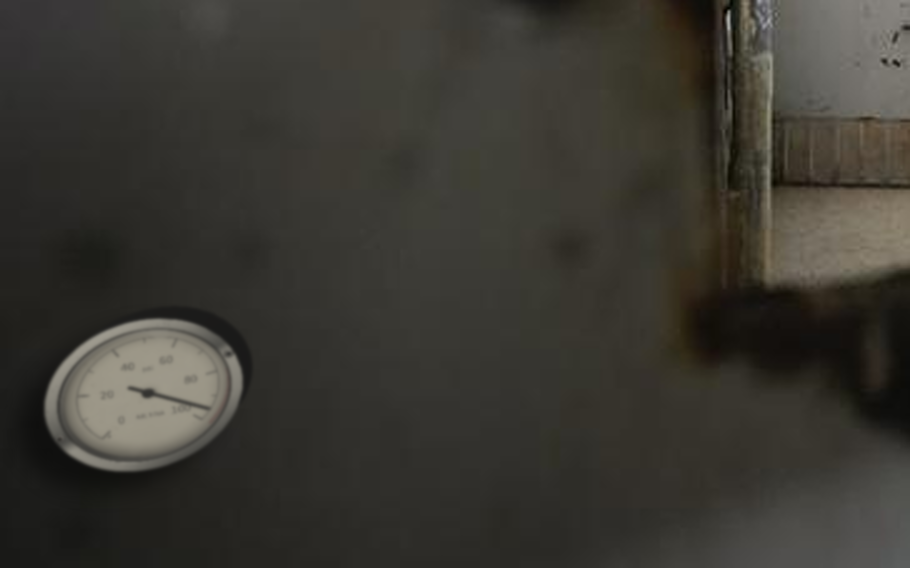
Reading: value=95 unit=psi
